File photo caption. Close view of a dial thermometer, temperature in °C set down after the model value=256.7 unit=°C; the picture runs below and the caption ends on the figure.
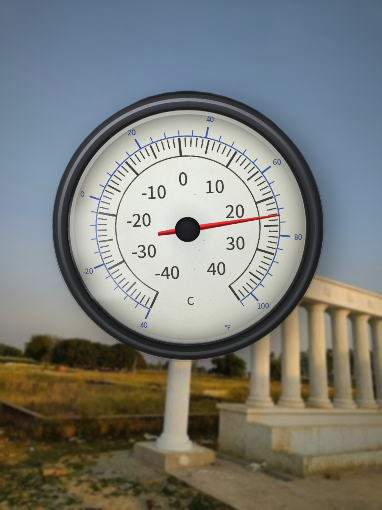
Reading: value=23 unit=°C
